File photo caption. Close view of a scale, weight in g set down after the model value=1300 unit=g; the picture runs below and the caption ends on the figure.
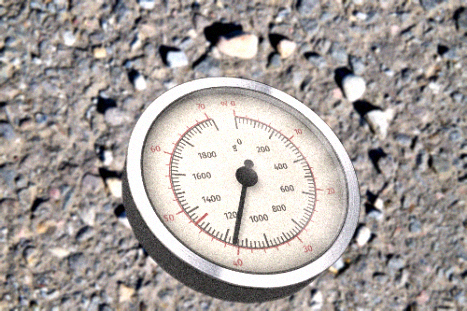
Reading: value=1160 unit=g
